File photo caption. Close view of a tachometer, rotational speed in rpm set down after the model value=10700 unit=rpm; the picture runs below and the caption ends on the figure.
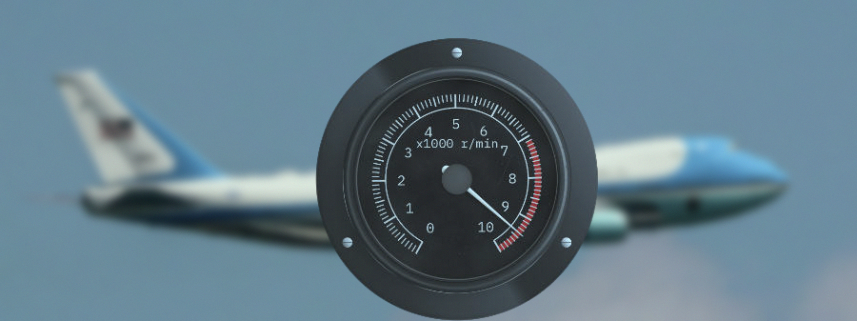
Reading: value=9400 unit=rpm
